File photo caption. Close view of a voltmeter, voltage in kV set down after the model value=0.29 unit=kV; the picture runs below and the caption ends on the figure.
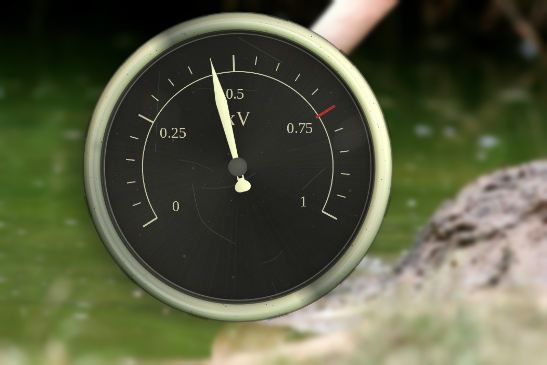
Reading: value=0.45 unit=kV
